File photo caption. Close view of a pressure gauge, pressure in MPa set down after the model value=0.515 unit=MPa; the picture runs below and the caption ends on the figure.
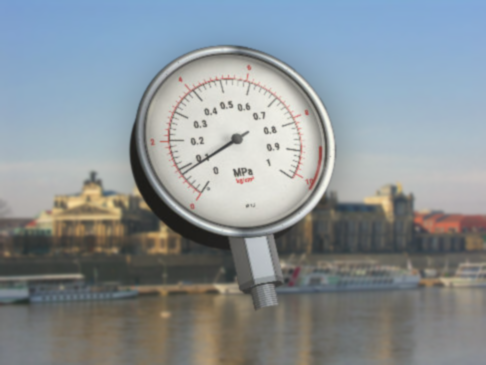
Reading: value=0.08 unit=MPa
